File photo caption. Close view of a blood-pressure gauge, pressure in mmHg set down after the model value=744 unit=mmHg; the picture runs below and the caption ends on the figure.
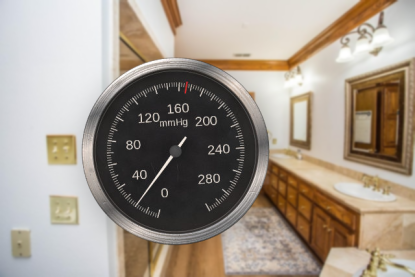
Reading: value=20 unit=mmHg
